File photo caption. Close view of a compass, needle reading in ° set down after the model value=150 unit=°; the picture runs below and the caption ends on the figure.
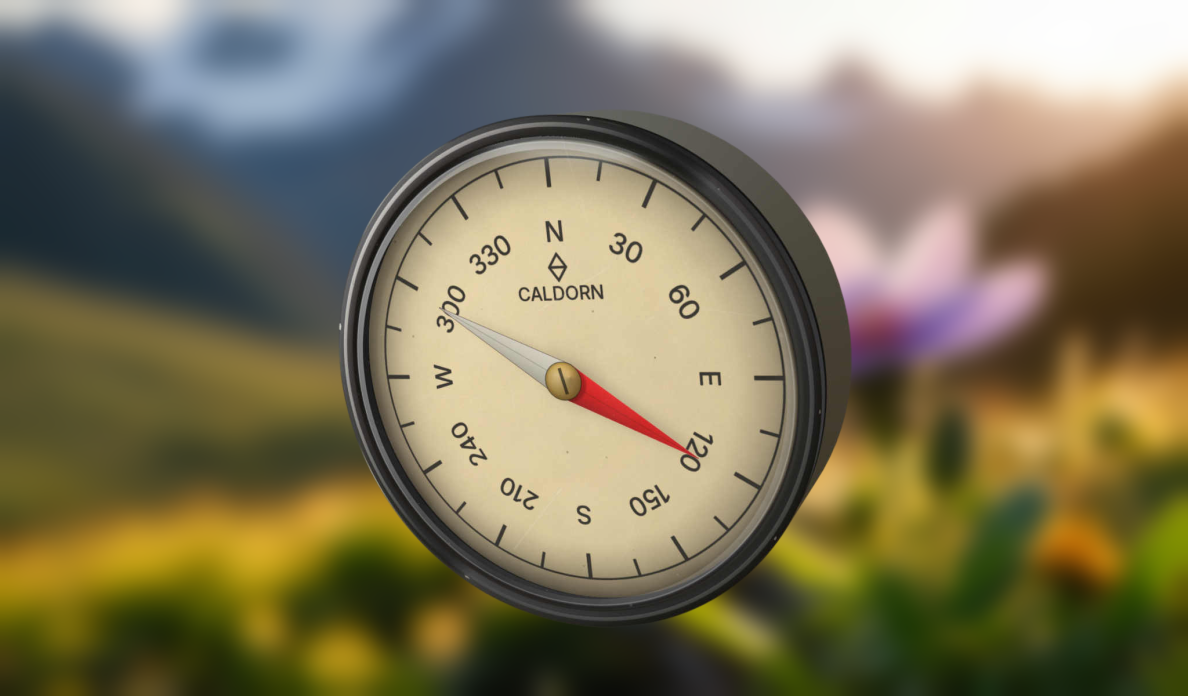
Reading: value=120 unit=°
